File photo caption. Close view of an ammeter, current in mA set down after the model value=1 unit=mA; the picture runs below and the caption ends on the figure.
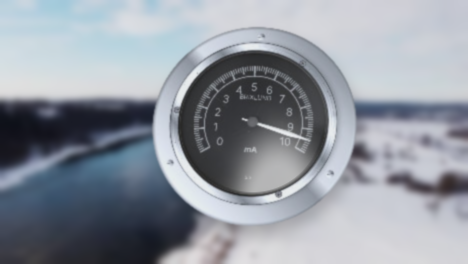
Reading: value=9.5 unit=mA
